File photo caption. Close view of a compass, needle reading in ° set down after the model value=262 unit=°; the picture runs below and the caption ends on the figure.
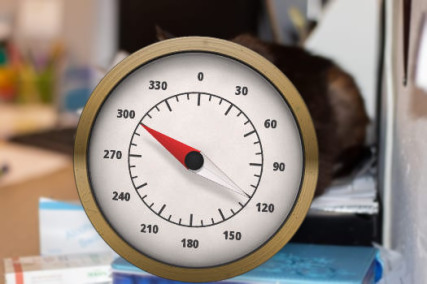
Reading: value=300 unit=°
